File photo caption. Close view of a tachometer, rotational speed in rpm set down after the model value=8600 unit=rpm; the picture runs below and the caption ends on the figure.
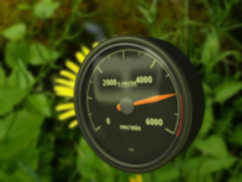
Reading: value=5000 unit=rpm
